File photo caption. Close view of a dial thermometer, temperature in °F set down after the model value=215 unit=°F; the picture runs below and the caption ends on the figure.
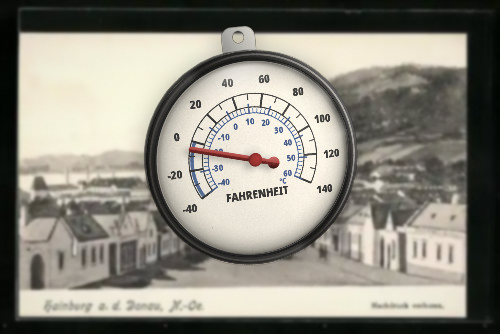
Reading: value=-5 unit=°F
